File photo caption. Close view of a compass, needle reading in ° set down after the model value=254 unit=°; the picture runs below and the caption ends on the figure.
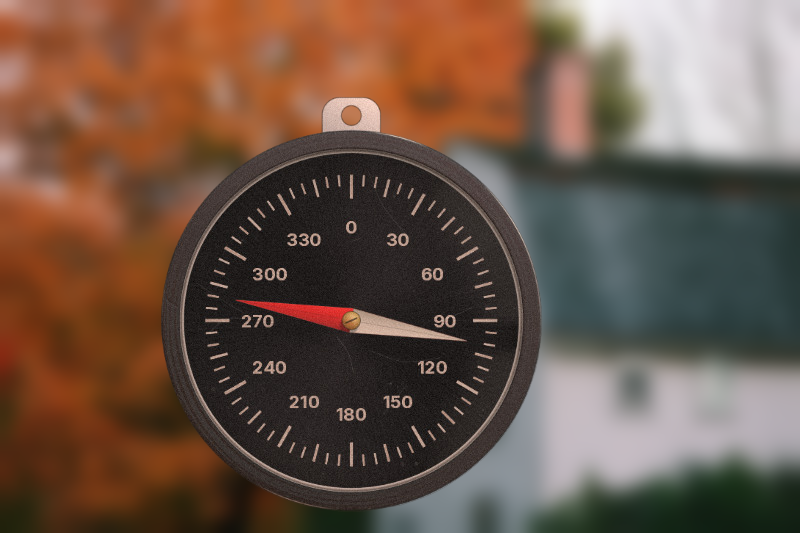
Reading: value=280 unit=°
